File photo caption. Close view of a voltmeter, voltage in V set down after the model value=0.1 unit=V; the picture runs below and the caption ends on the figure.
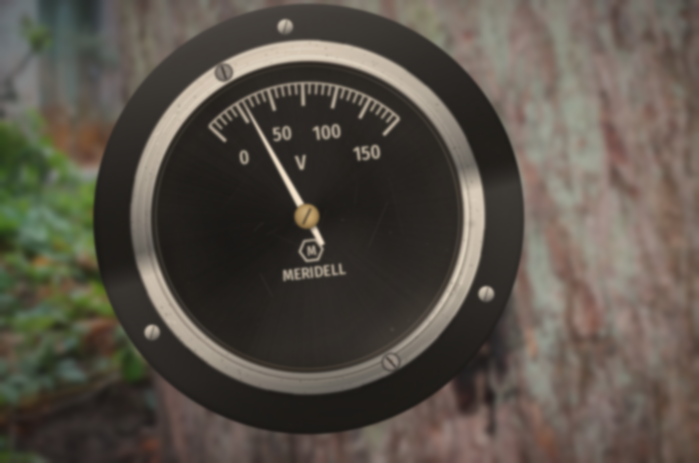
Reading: value=30 unit=V
